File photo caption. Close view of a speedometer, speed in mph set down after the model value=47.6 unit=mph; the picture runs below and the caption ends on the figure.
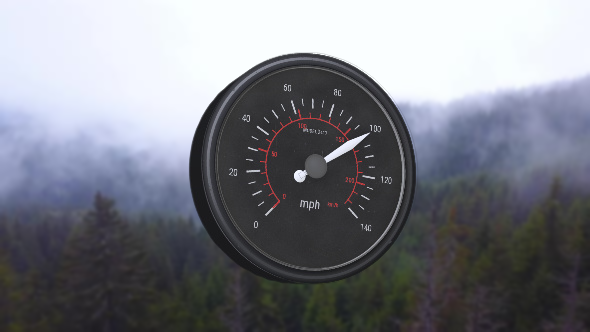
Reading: value=100 unit=mph
